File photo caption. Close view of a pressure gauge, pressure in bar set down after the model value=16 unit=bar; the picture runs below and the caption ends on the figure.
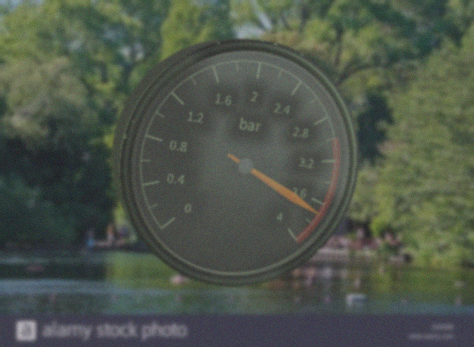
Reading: value=3.7 unit=bar
